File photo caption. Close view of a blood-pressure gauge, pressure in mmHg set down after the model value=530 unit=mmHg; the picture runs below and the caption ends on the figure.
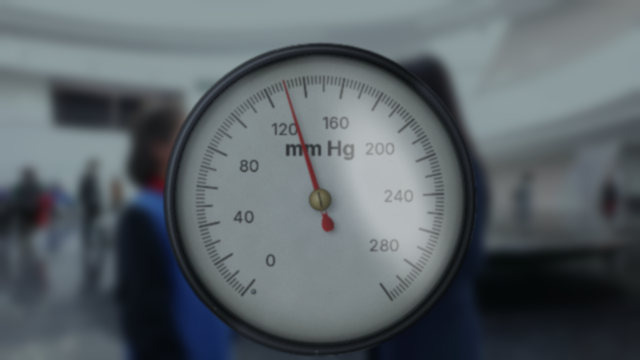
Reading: value=130 unit=mmHg
